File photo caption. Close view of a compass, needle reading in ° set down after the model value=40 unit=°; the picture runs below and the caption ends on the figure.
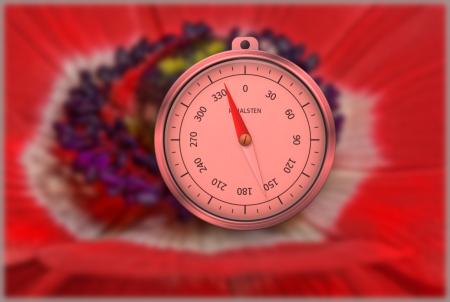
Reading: value=340 unit=°
